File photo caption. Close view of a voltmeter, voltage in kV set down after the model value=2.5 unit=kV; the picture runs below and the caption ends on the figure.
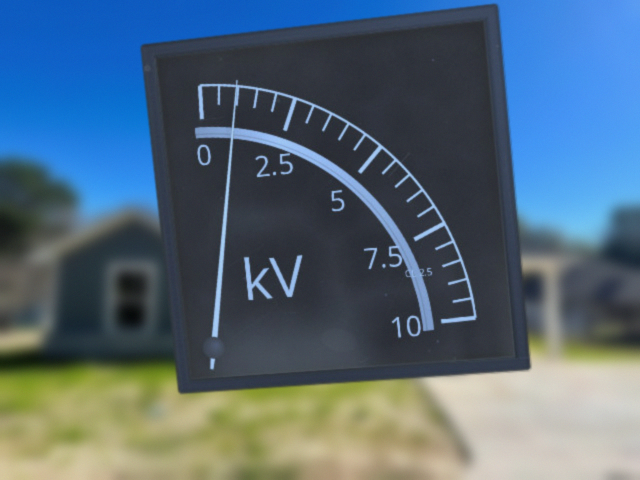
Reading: value=1 unit=kV
